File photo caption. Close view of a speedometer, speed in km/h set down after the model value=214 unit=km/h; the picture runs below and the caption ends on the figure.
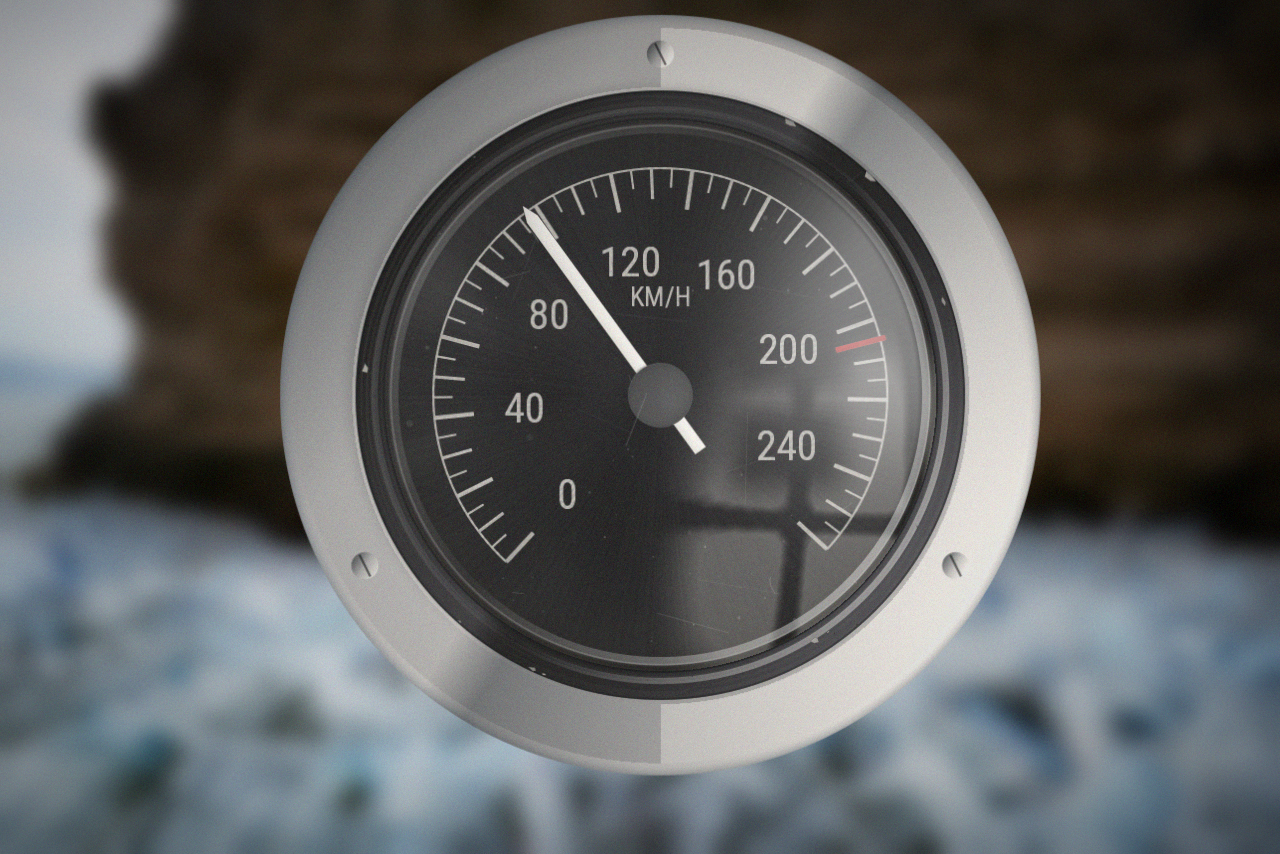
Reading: value=97.5 unit=km/h
